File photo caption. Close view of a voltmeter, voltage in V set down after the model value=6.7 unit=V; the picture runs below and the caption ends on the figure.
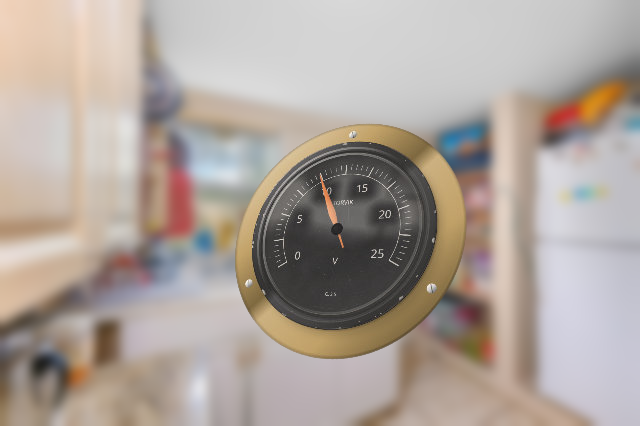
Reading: value=10 unit=V
